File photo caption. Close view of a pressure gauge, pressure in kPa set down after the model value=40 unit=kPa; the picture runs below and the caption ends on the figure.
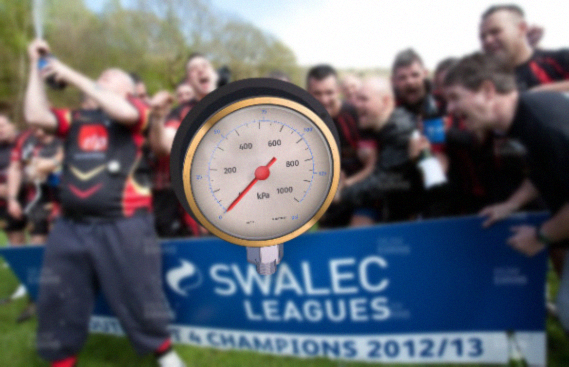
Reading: value=0 unit=kPa
